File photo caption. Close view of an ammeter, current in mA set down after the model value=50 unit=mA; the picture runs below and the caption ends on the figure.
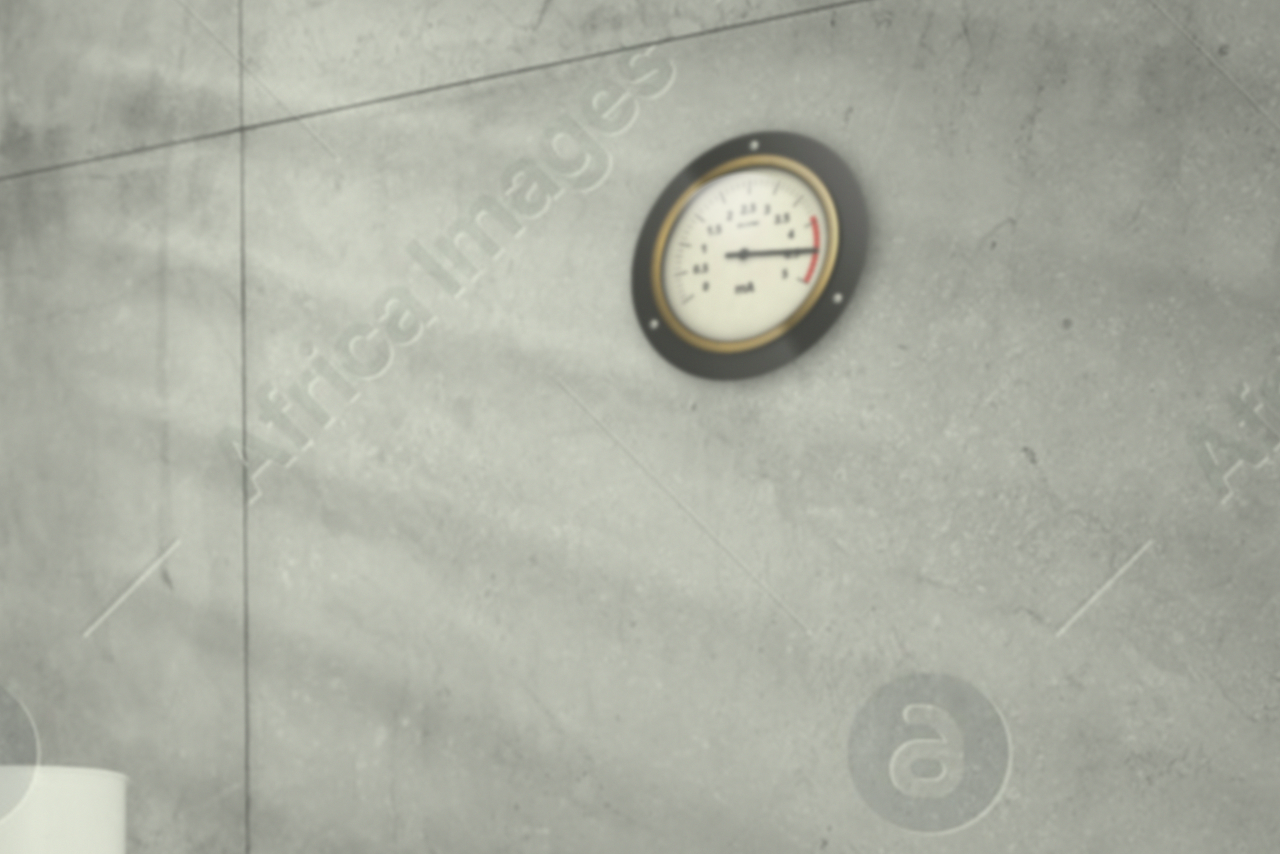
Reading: value=4.5 unit=mA
